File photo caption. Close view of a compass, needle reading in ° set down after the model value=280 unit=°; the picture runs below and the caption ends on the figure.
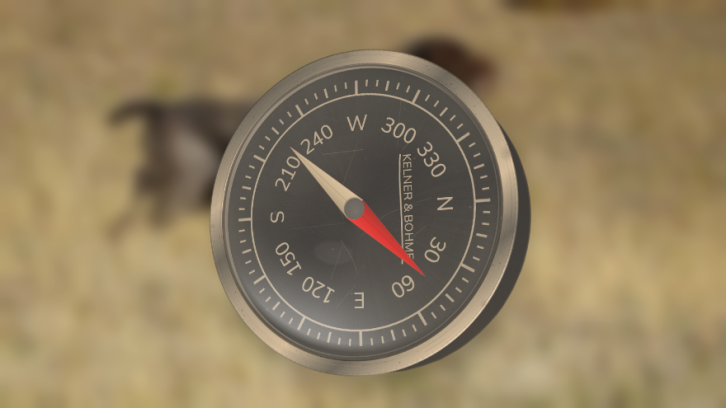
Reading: value=45 unit=°
